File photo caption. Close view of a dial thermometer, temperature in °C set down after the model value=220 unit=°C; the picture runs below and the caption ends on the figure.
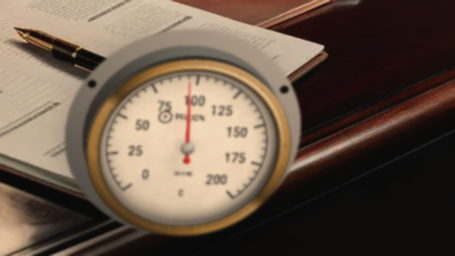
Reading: value=95 unit=°C
